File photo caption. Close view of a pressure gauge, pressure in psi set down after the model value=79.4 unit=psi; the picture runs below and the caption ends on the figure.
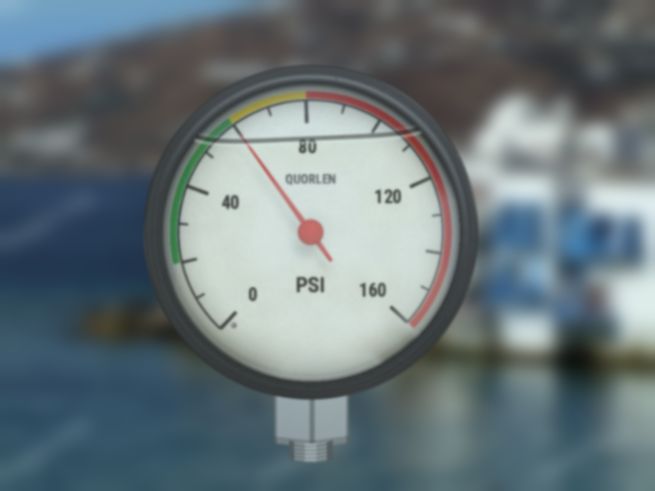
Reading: value=60 unit=psi
